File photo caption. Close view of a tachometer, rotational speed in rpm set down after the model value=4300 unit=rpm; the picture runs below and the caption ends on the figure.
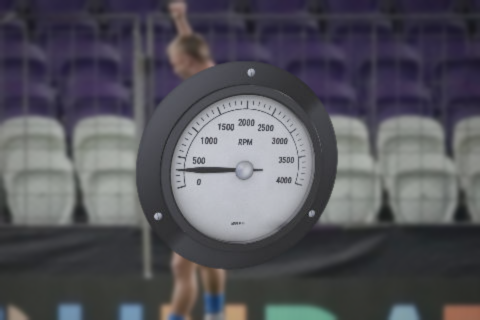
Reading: value=300 unit=rpm
